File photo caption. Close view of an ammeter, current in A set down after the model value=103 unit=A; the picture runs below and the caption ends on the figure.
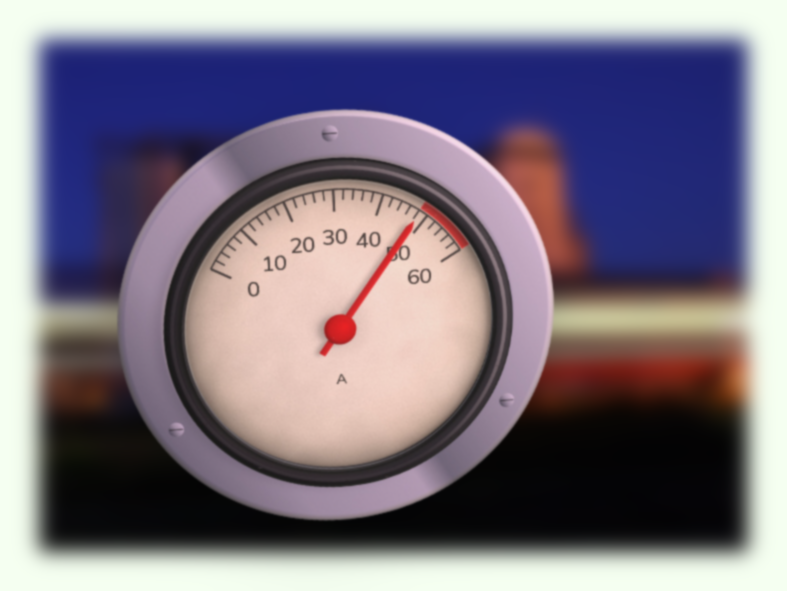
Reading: value=48 unit=A
